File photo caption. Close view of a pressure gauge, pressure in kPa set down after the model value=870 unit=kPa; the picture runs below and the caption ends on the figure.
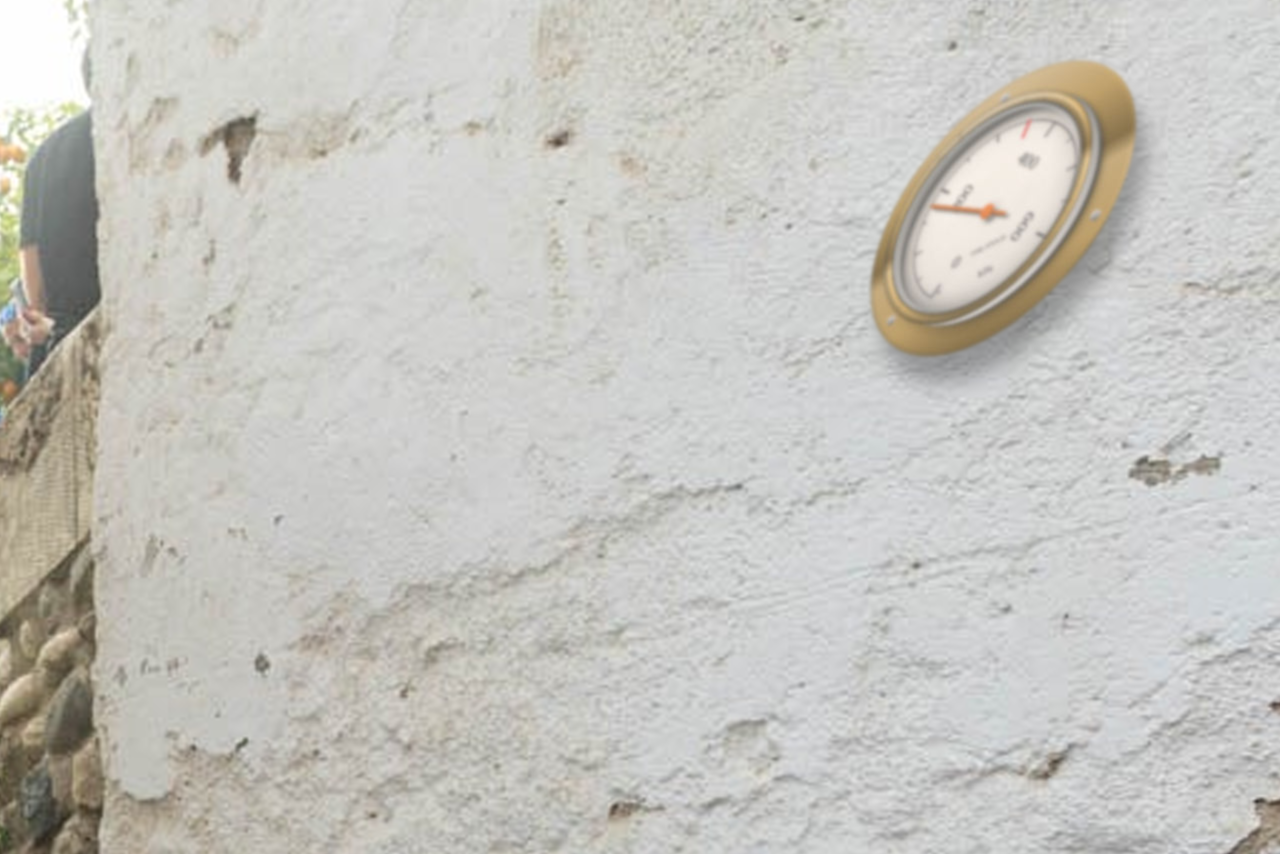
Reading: value=175 unit=kPa
